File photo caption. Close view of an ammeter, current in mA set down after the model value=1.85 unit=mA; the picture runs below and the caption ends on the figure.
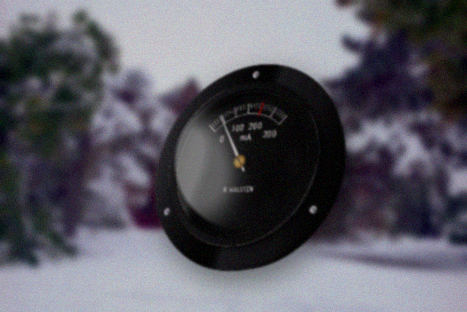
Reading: value=50 unit=mA
